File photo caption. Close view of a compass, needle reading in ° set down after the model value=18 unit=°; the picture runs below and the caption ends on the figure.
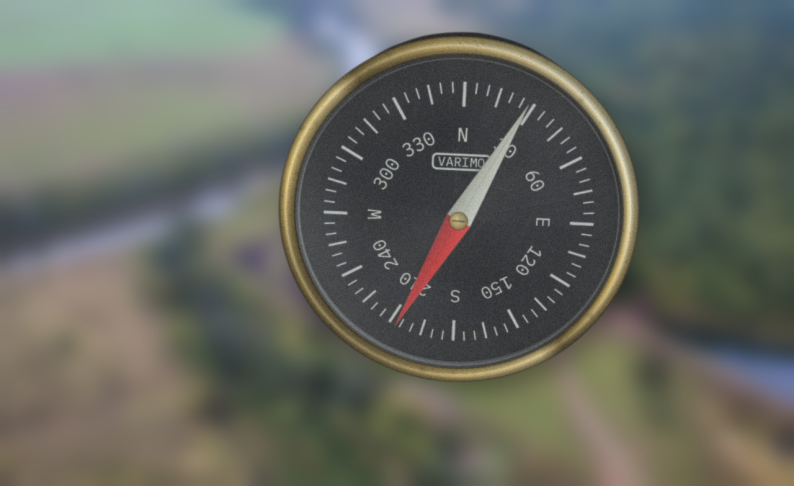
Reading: value=207.5 unit=°
